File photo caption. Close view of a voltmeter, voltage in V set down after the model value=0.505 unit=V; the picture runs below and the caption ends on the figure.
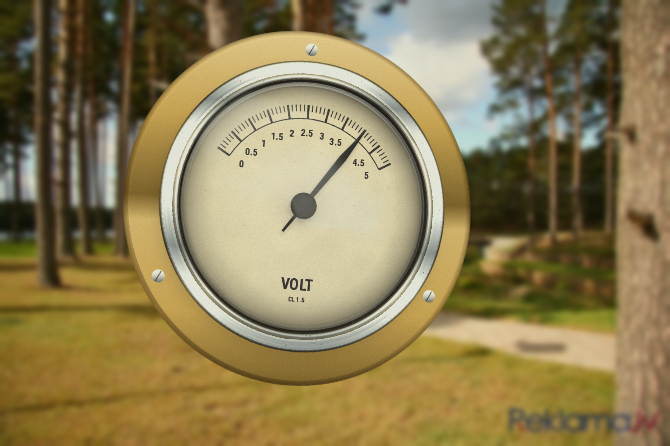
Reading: value=4 unit=V
